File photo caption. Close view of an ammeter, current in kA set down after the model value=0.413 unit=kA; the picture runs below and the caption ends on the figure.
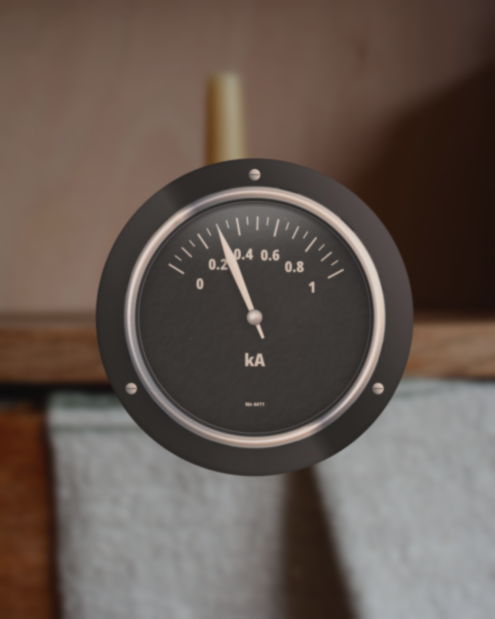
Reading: value=0.3 unit=kA
